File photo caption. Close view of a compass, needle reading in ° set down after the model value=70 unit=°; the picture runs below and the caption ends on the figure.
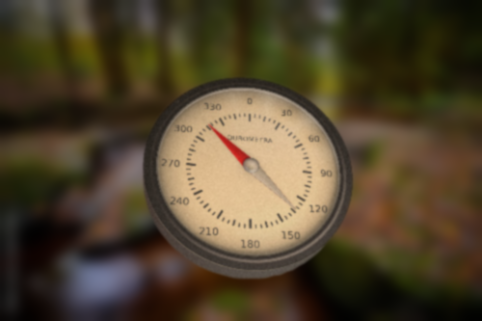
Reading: value=315 unit=°
